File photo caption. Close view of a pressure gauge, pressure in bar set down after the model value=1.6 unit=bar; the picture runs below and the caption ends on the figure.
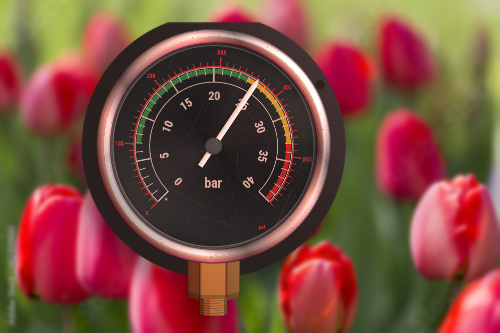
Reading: value=25 unit=bar
